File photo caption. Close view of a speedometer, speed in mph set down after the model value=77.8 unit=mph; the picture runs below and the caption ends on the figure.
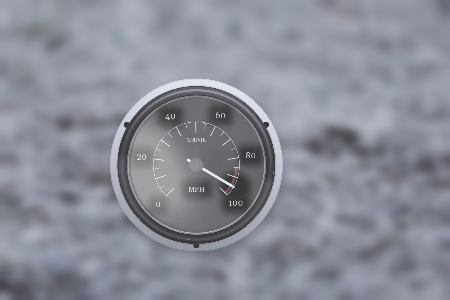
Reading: value=95 unit=mph
